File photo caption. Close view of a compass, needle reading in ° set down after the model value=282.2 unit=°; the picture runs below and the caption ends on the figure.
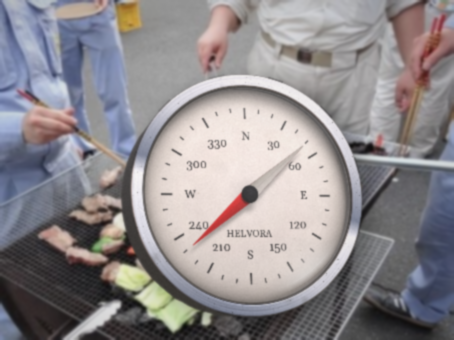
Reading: value=230 unit=°
